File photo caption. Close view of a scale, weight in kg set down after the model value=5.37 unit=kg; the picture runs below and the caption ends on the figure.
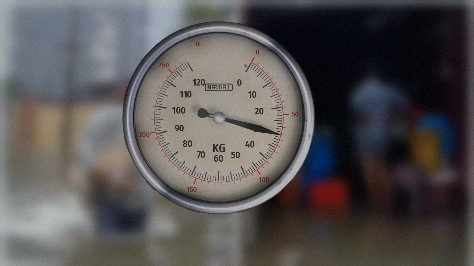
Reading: value=30 unit=kg
